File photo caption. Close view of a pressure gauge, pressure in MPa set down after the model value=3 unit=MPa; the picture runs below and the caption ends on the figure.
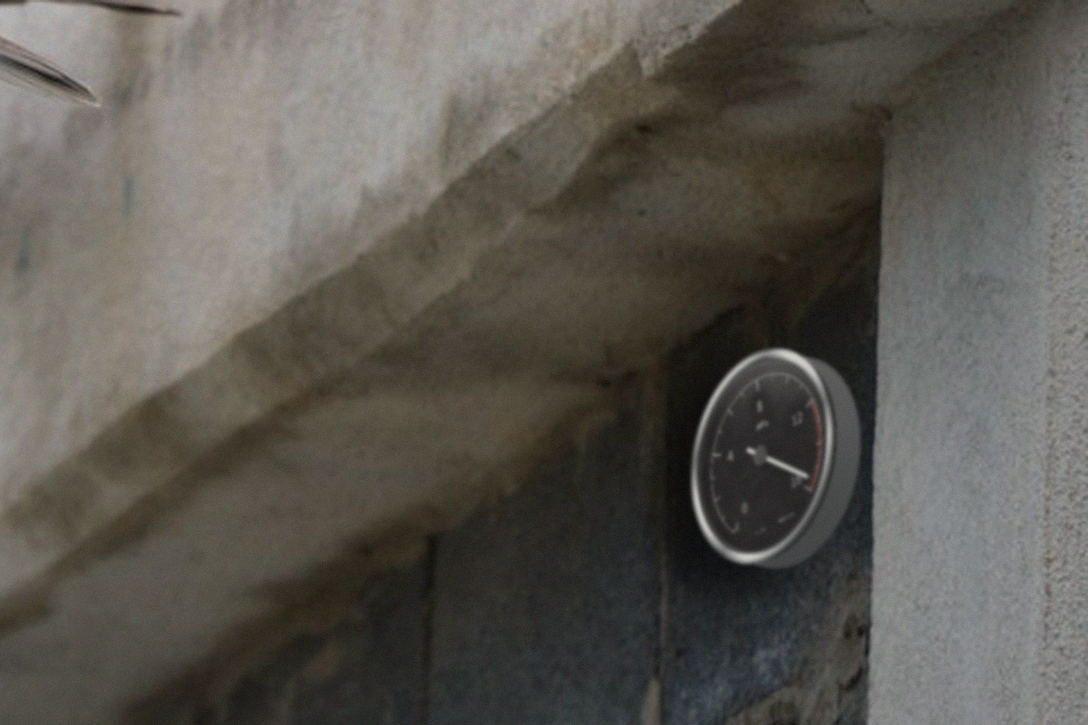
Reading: value=15.5 unit=MPa
